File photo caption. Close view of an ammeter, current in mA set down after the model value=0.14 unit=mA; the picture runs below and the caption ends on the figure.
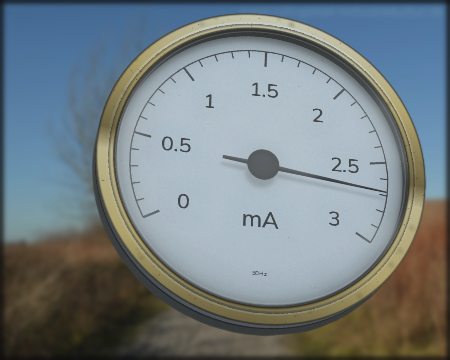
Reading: value=2.7 unit=mA
